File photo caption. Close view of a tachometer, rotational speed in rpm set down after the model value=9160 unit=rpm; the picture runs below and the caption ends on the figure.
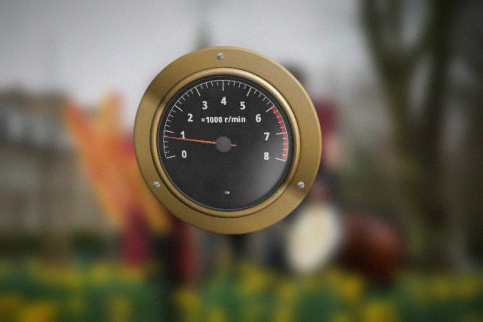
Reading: value=800 unit=rpm
